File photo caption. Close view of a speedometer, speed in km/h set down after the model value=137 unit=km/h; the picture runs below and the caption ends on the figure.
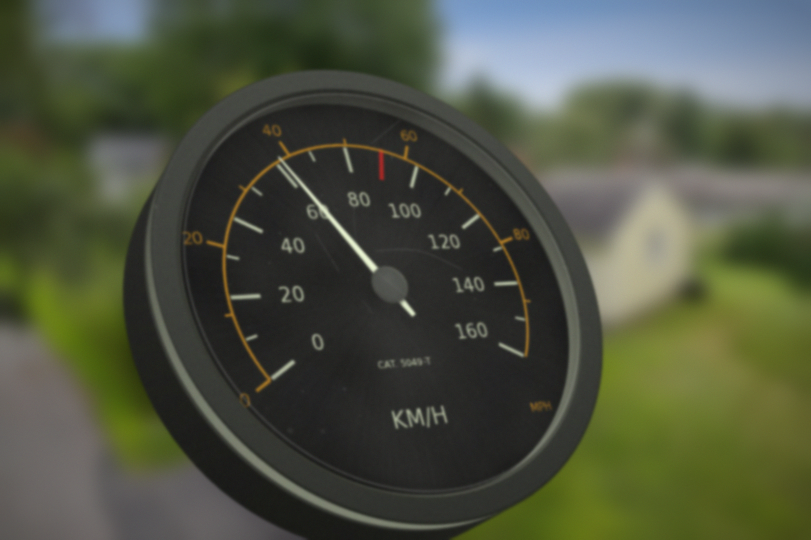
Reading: value=60 unit=km/h
